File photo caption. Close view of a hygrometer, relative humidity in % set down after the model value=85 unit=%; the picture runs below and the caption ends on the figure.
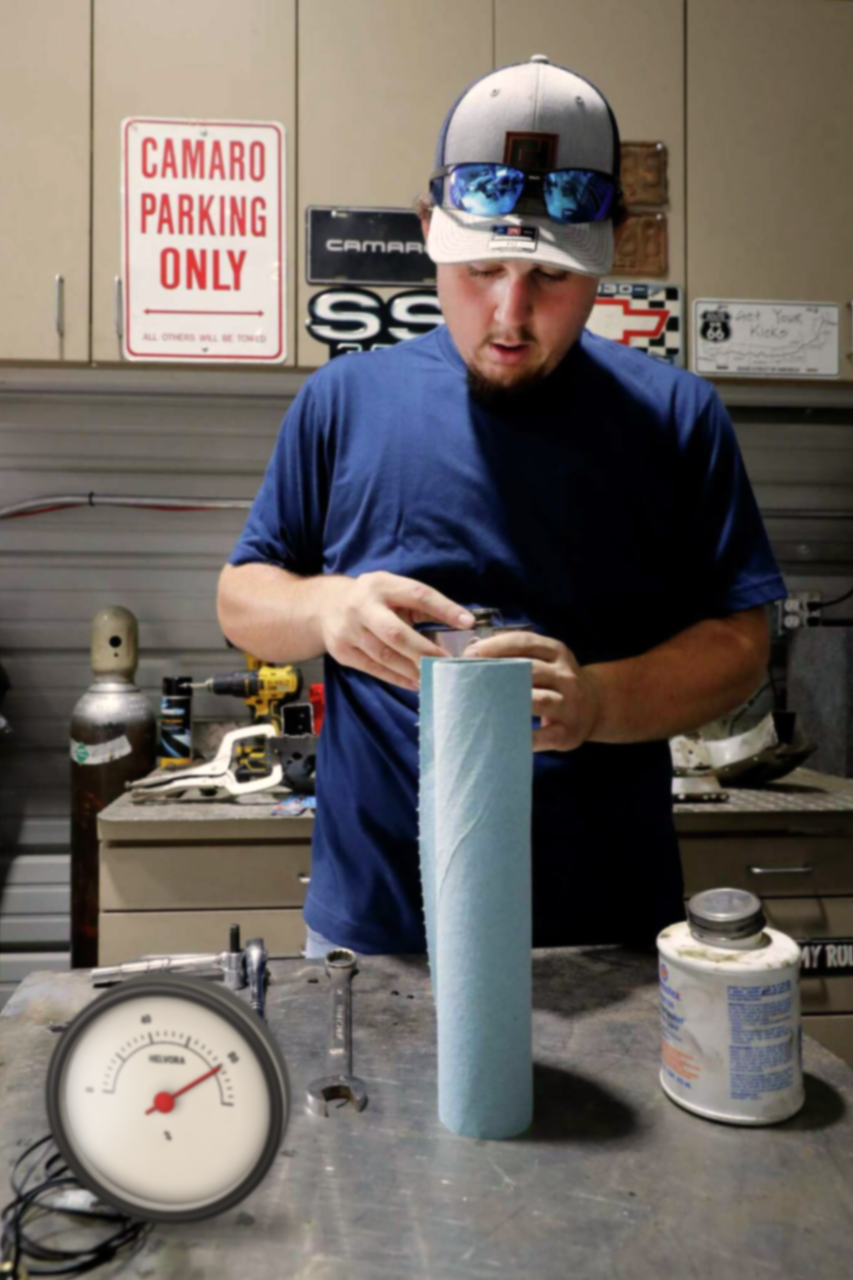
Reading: value=80 unit=%
